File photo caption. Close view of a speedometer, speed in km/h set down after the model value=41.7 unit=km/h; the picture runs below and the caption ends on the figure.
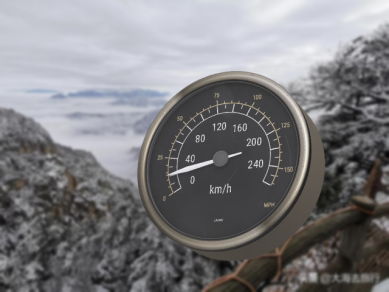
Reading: value=20 unit=km/h
